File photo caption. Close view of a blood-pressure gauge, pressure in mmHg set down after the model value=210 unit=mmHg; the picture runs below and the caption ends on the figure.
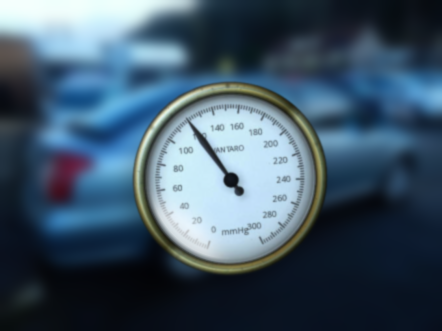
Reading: value=120 unit=mmHg
